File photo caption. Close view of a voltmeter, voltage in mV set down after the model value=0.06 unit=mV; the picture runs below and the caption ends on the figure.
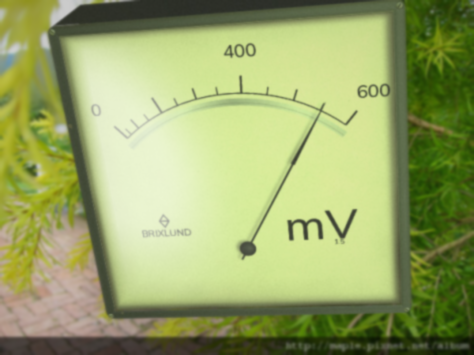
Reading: value=550 unit=mV
